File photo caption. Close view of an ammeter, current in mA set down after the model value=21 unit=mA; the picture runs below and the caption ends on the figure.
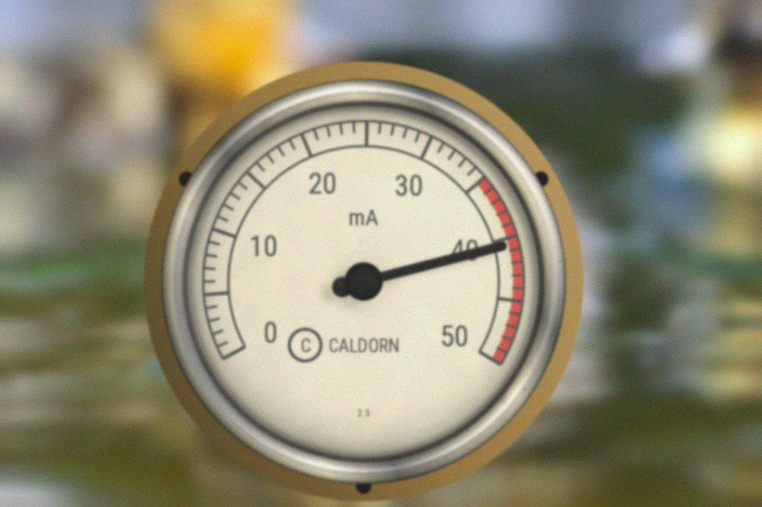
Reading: value=40.5 unit=mA
